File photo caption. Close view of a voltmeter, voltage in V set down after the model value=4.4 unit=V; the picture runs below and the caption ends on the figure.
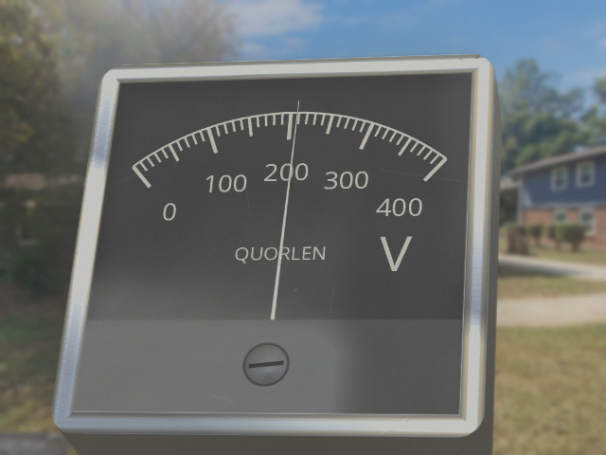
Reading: value=210 unit=V
